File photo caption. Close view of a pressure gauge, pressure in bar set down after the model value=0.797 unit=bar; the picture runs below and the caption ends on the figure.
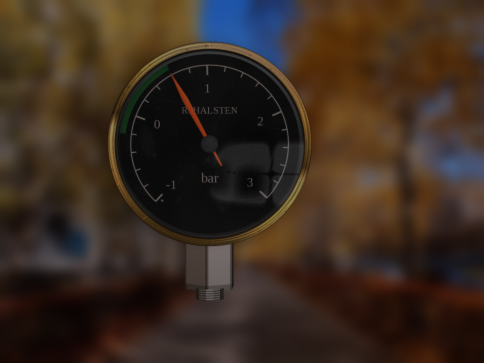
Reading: value=0.6 unit=bar
